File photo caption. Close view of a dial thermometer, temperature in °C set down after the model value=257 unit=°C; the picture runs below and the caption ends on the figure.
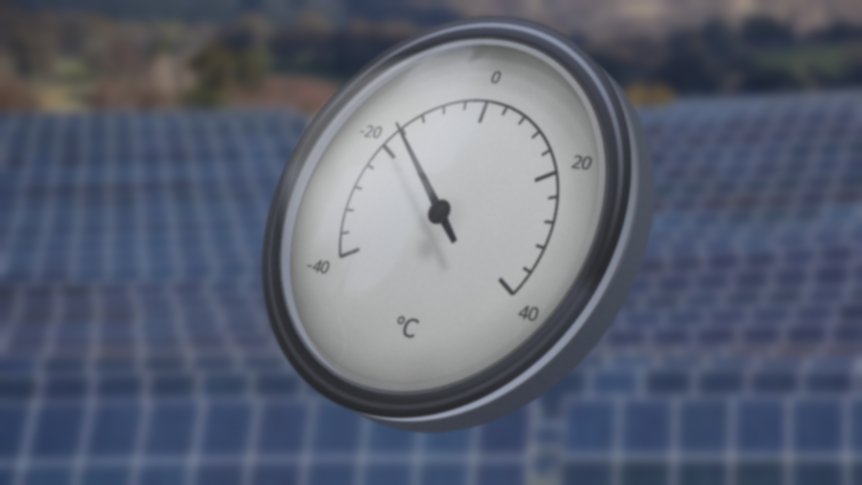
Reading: value=-16 unit=°C
